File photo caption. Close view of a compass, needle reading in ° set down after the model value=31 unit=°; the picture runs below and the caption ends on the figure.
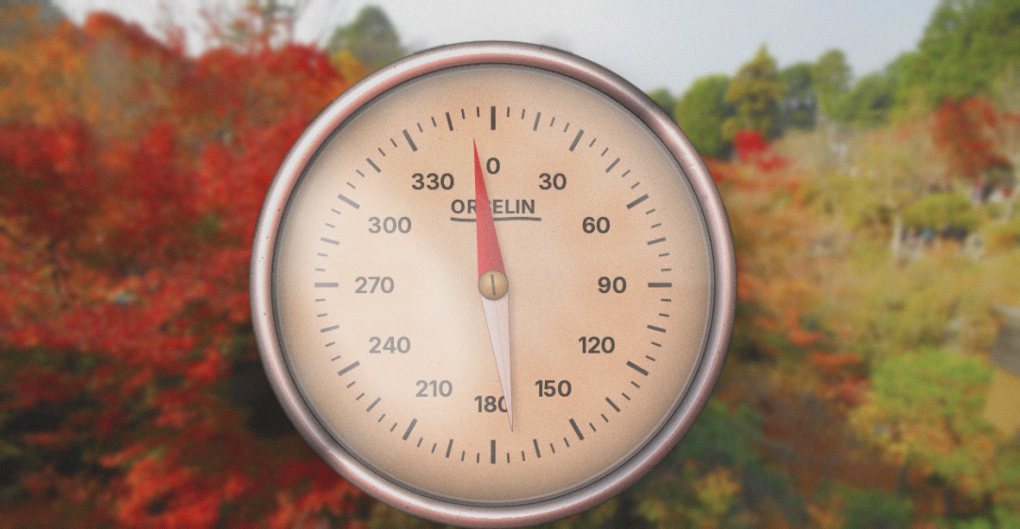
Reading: value=352.5 unit=°
